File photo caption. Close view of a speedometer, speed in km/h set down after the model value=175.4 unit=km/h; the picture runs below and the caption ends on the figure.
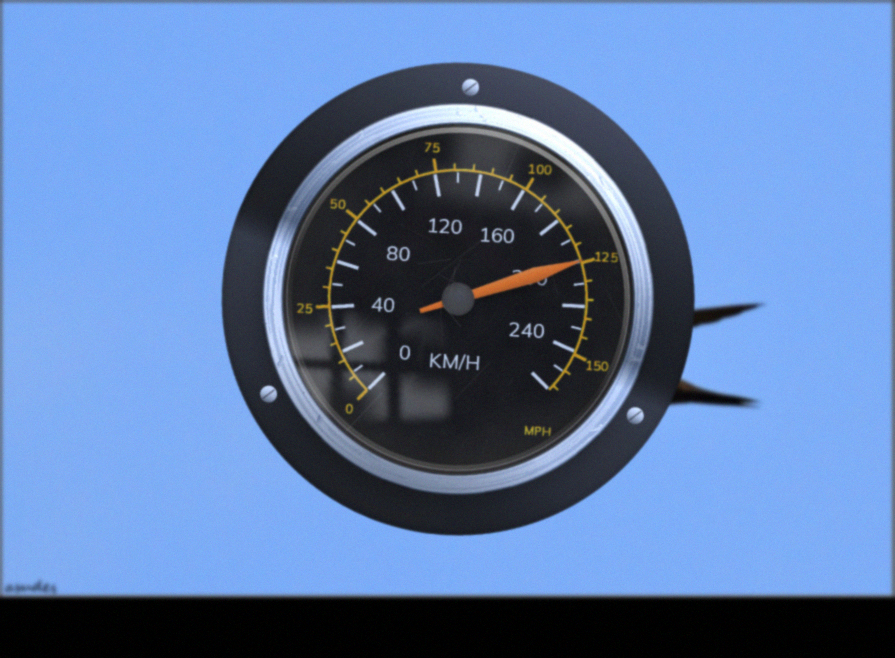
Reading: value=200 unit=km/h
